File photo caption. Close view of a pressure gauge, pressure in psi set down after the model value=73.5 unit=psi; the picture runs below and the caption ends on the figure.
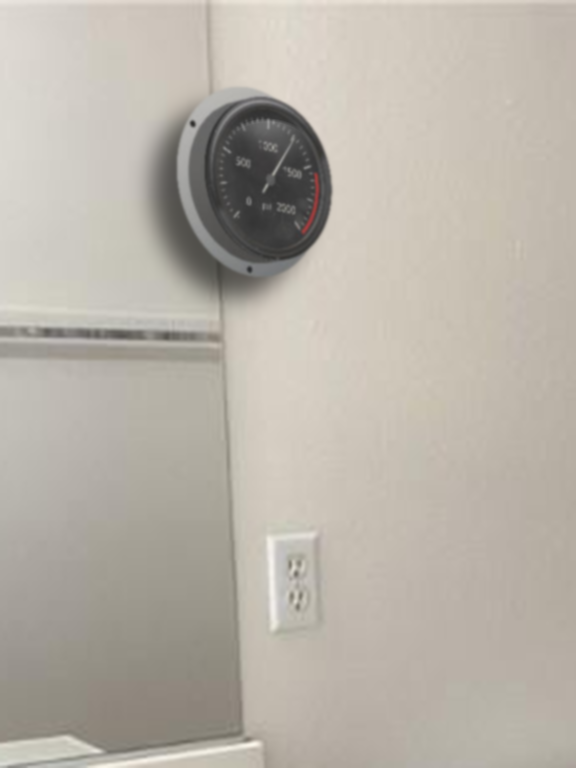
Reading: value=1250 unit=psi
